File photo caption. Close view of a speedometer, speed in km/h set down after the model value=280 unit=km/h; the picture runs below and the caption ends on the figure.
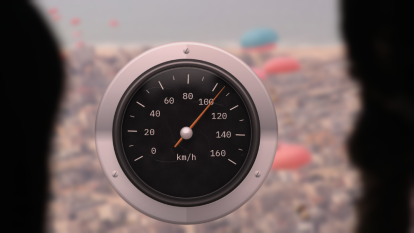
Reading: value=105 unit=km/h
